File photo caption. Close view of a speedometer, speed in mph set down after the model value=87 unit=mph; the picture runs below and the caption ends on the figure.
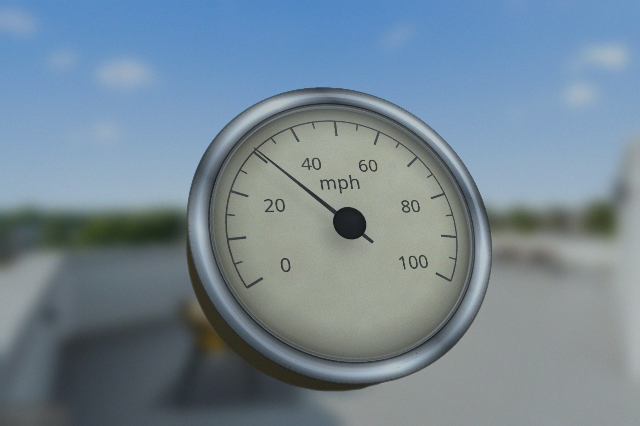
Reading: value=30 unit=mph
